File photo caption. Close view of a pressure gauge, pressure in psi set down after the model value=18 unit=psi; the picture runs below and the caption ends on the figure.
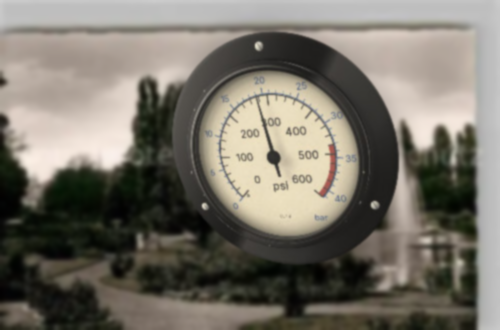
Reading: value=280 unit=psi
